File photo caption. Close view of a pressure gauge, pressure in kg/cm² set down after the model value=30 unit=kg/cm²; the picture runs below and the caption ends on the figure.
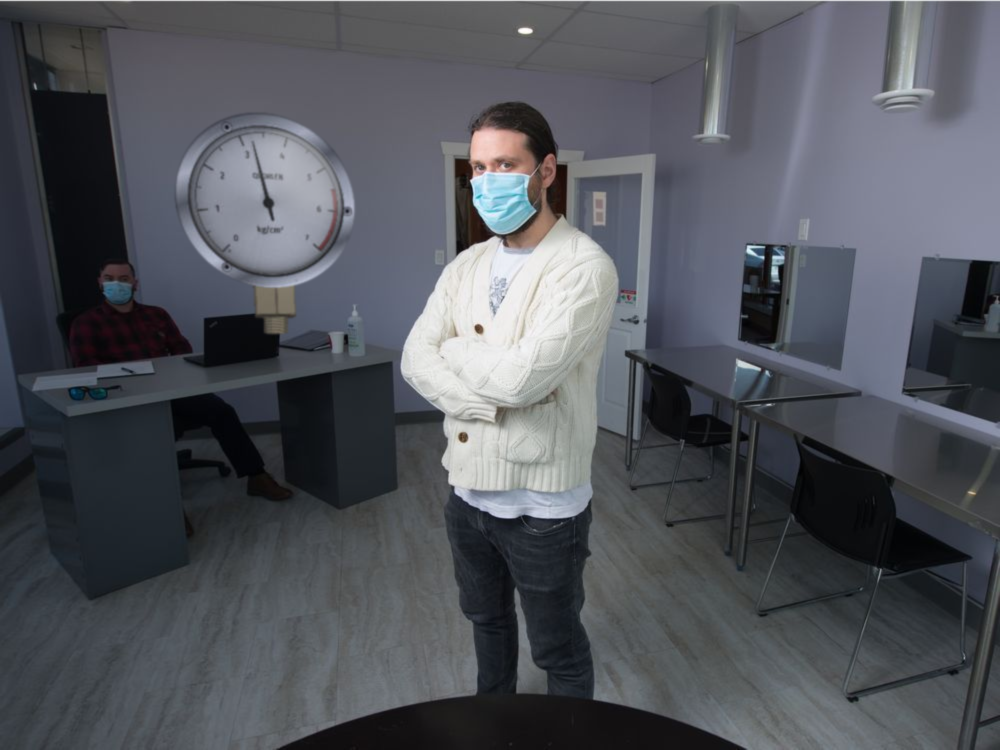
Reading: value=3.25 unit=kg/cm²
